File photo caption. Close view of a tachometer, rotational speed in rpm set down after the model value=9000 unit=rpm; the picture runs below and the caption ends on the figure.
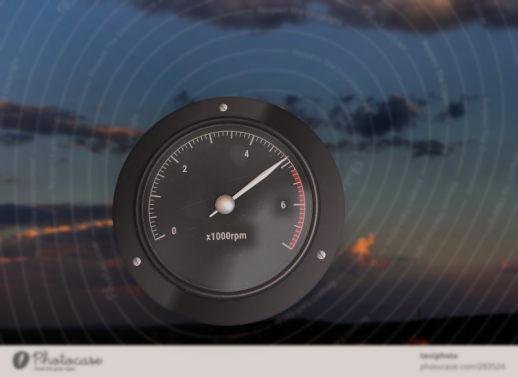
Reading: value=4900 unit=rpm
